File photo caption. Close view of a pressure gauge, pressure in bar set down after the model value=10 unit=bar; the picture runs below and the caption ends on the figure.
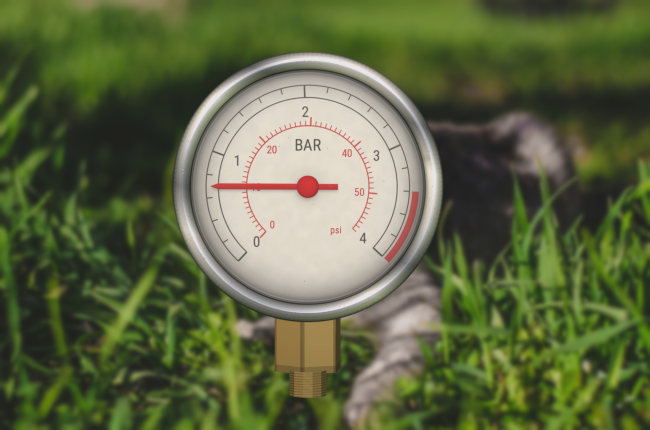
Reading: value=0.7 unit=bar
